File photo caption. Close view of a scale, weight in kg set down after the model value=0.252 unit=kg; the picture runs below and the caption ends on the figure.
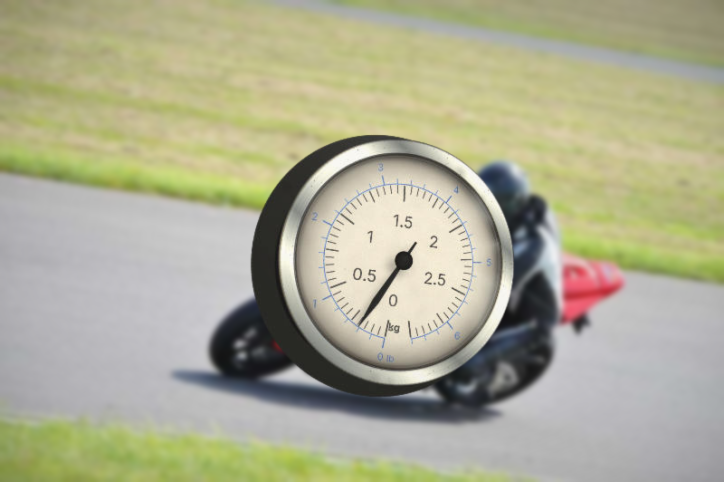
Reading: value=0.2 unit=kg
